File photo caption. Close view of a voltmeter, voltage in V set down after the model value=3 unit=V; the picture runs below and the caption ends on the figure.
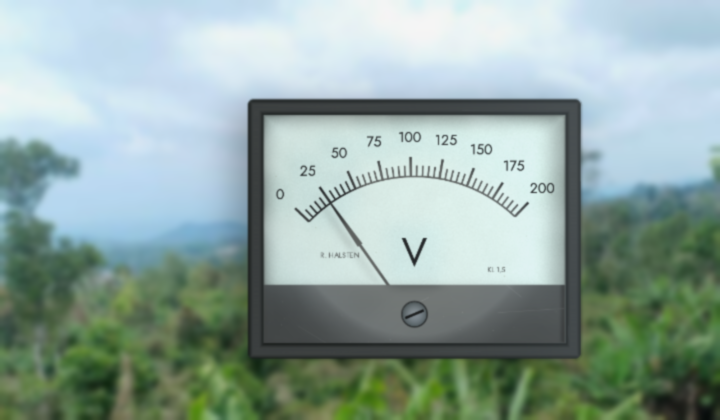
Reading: value=25 unit=V
